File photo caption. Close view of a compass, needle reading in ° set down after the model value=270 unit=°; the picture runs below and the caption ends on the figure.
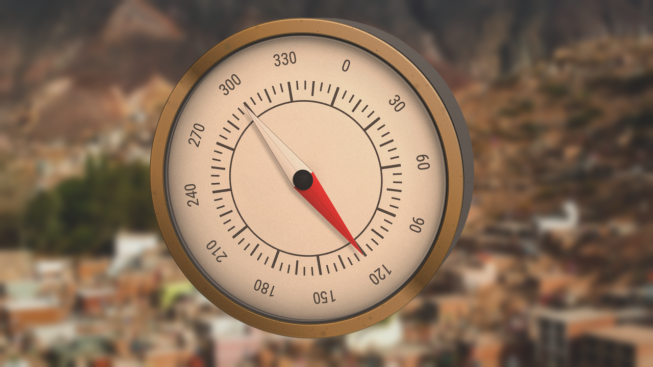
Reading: value=120 unit=°
